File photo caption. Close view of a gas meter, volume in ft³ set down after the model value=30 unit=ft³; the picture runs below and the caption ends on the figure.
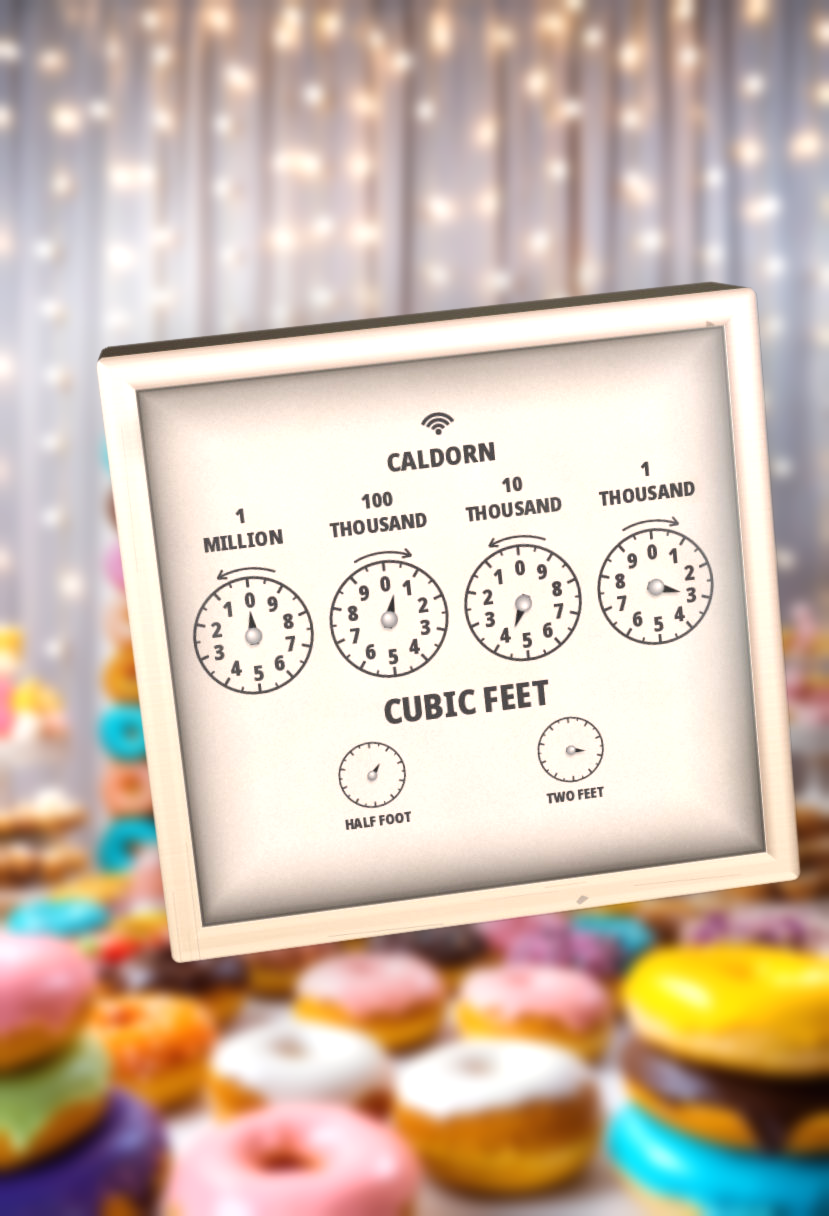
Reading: value=4300 unit=ft³
